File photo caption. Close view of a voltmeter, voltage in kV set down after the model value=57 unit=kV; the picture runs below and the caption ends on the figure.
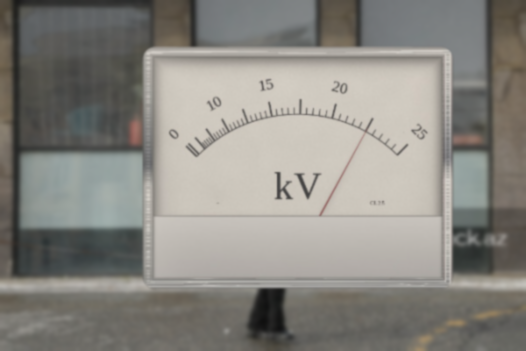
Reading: value=22.5 unit=kV
